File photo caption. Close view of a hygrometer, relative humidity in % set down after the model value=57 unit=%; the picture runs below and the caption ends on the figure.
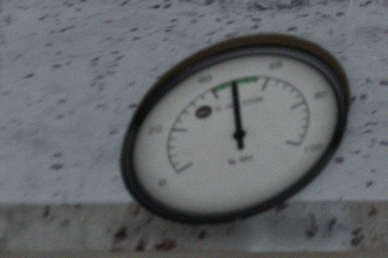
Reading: value=48 unit=%
